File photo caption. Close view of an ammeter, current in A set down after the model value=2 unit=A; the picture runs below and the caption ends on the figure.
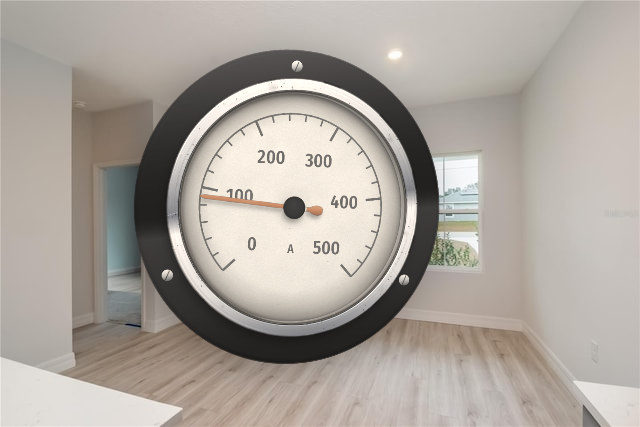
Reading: value=90 unit=A
